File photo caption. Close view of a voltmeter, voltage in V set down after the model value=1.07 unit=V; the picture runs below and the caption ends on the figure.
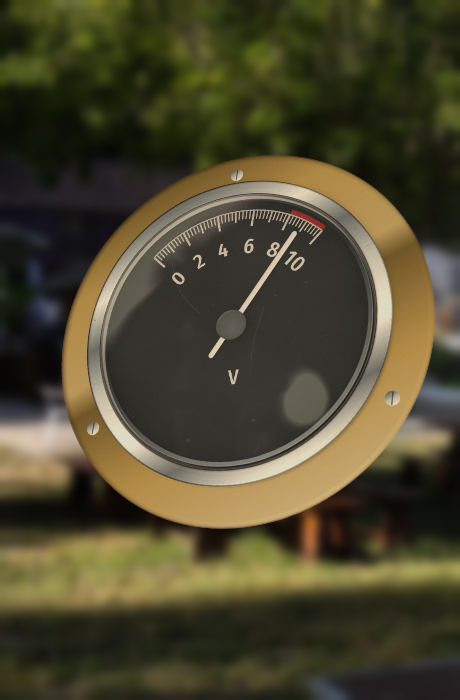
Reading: value=9 unit=V
